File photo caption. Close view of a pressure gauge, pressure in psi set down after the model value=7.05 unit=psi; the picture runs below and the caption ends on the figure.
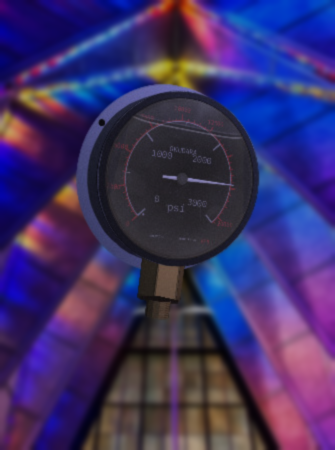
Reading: value=2500 unit=psi
